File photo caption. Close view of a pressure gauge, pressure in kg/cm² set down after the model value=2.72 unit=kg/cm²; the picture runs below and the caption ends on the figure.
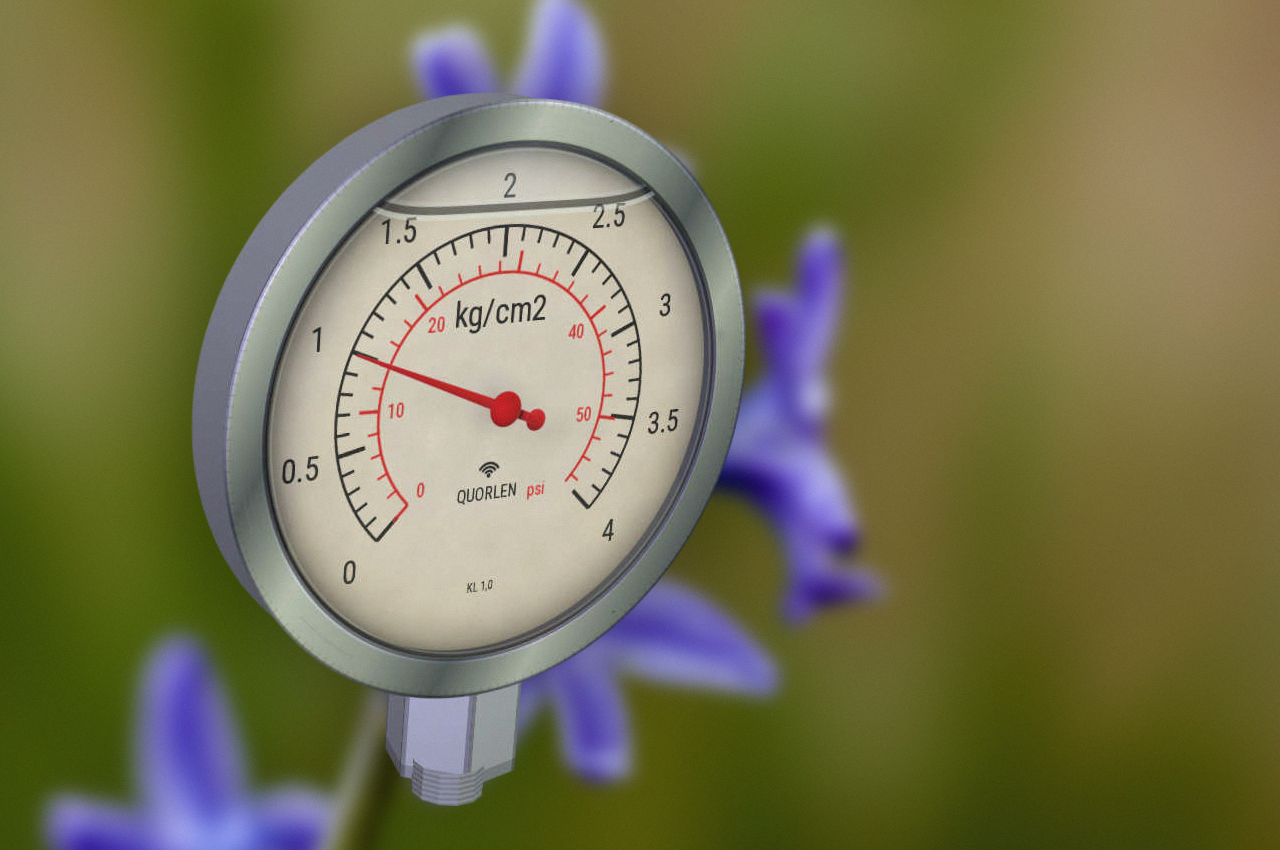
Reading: value=1 unit=kg/cm²
